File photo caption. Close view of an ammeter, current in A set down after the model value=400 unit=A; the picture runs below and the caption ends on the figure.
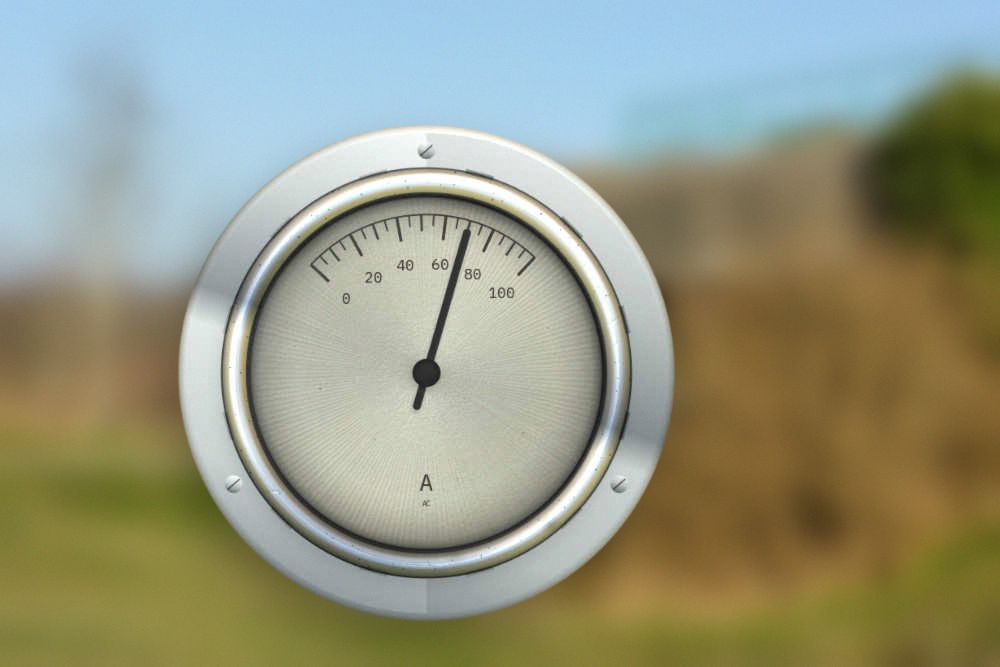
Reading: value=70 unit=A
